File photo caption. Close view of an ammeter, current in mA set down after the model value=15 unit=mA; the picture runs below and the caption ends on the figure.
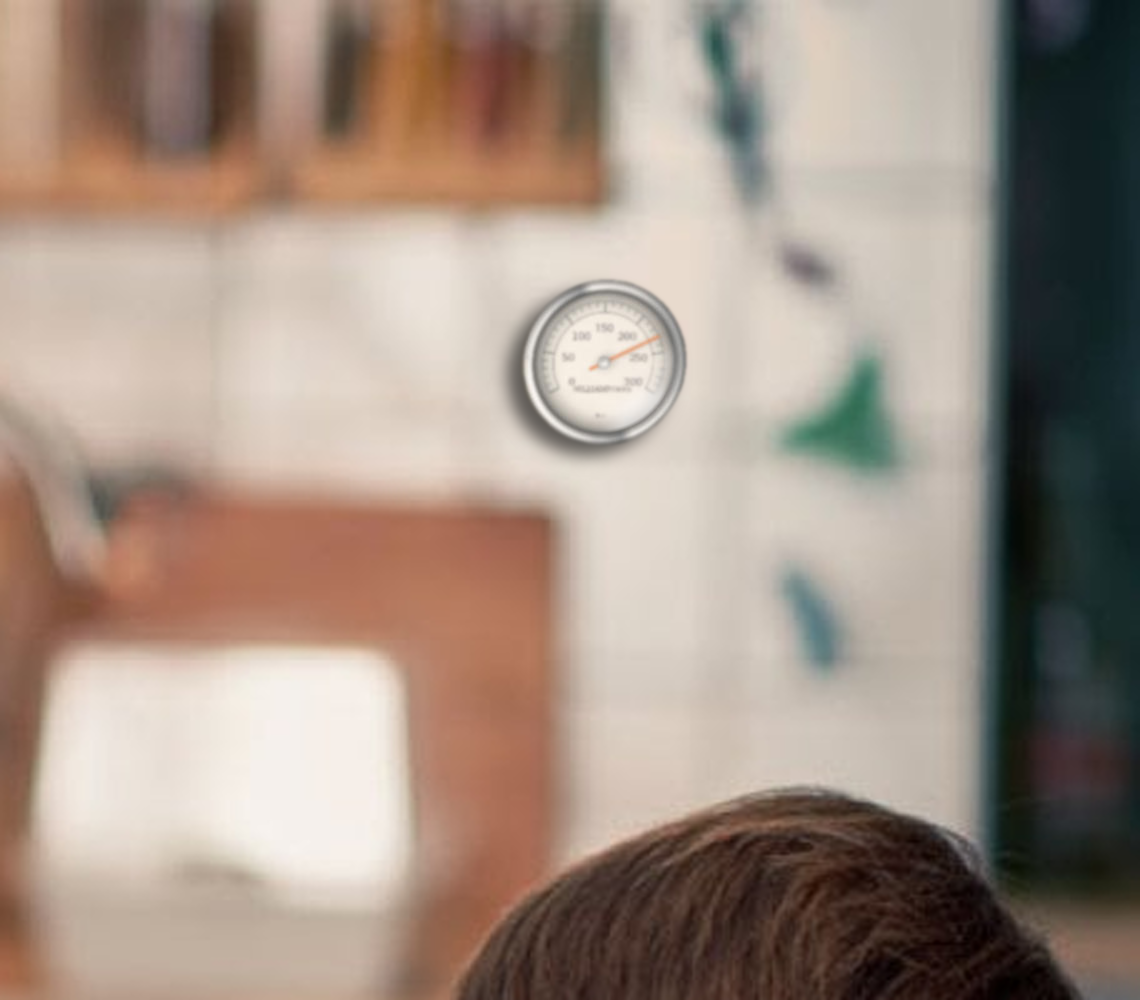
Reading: value=230 unit=mA
